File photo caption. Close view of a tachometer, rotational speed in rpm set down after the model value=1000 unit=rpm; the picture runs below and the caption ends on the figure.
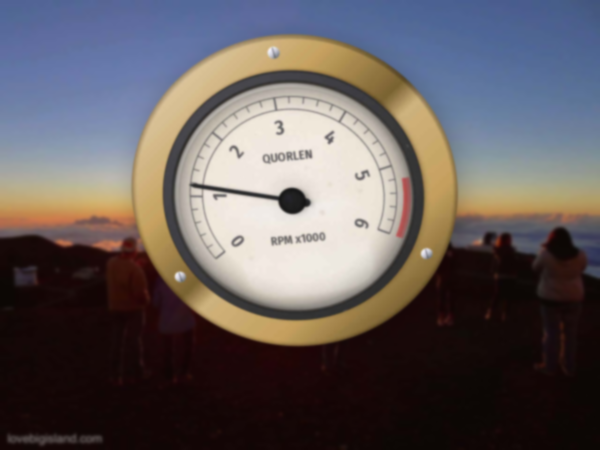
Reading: value=1200 unit=rpm
